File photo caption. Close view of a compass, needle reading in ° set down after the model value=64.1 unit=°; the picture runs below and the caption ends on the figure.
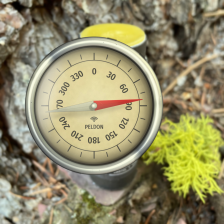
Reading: value=82.5 unit=°
